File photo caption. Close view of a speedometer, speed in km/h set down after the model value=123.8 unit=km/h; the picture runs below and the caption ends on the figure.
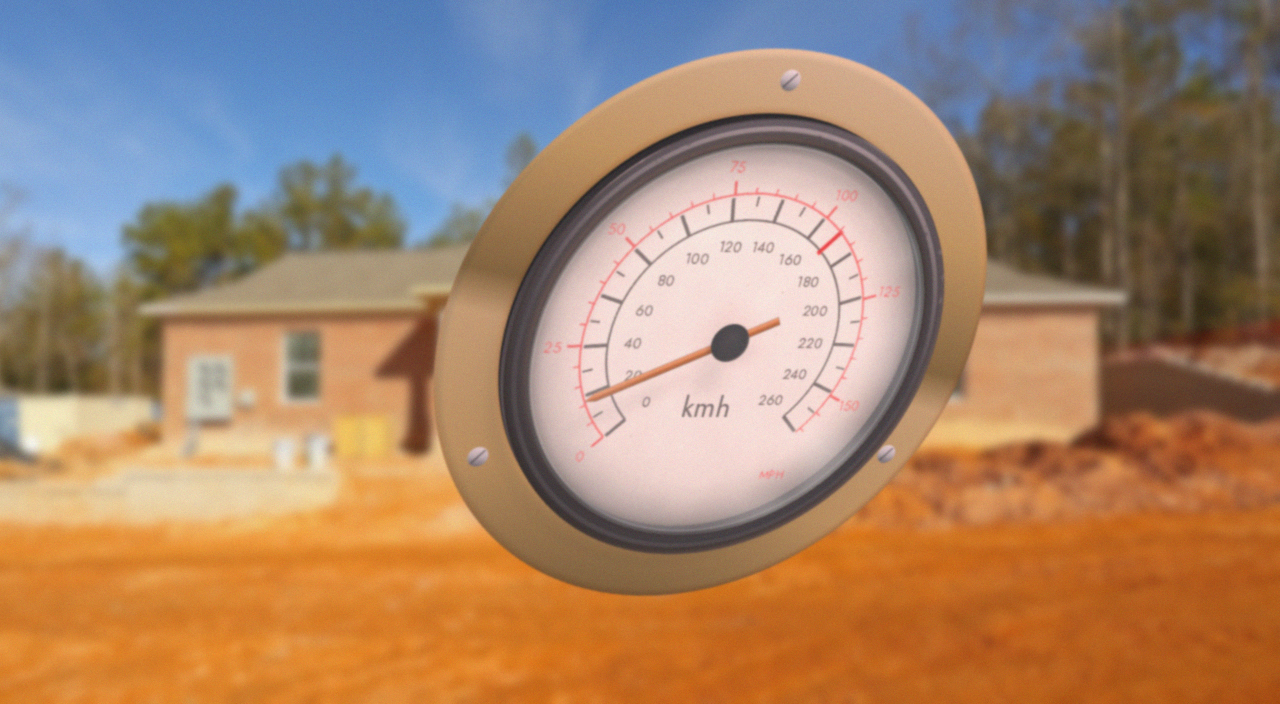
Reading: value=20 unit=km/h
